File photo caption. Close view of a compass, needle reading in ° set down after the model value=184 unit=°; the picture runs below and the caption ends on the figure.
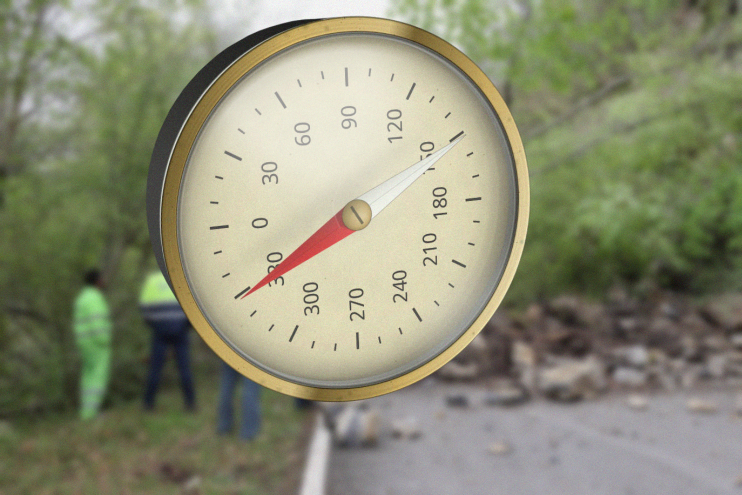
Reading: value=330 unit=°
